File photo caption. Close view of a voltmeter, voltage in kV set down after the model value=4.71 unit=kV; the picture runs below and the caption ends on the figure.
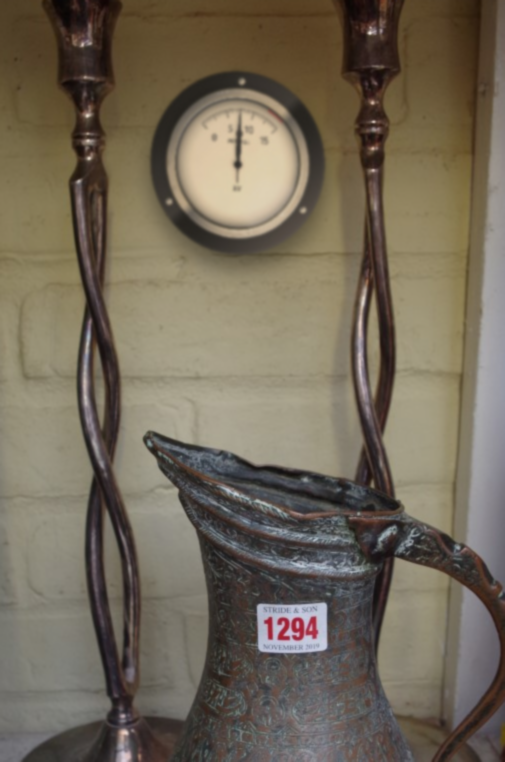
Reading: value=7.5 unit=kV
